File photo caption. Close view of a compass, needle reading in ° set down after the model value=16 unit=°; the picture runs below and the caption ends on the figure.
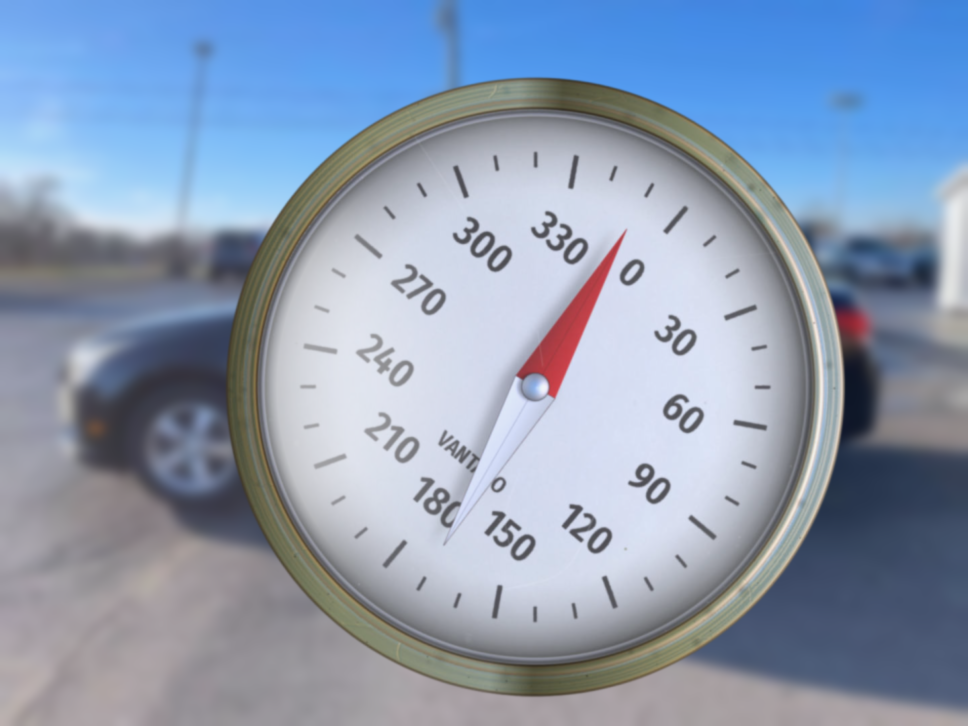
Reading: value=350 unit=°
